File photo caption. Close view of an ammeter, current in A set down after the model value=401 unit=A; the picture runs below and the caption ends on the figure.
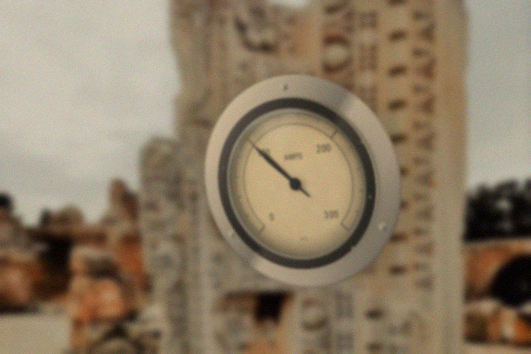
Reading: value=100 unit=A
